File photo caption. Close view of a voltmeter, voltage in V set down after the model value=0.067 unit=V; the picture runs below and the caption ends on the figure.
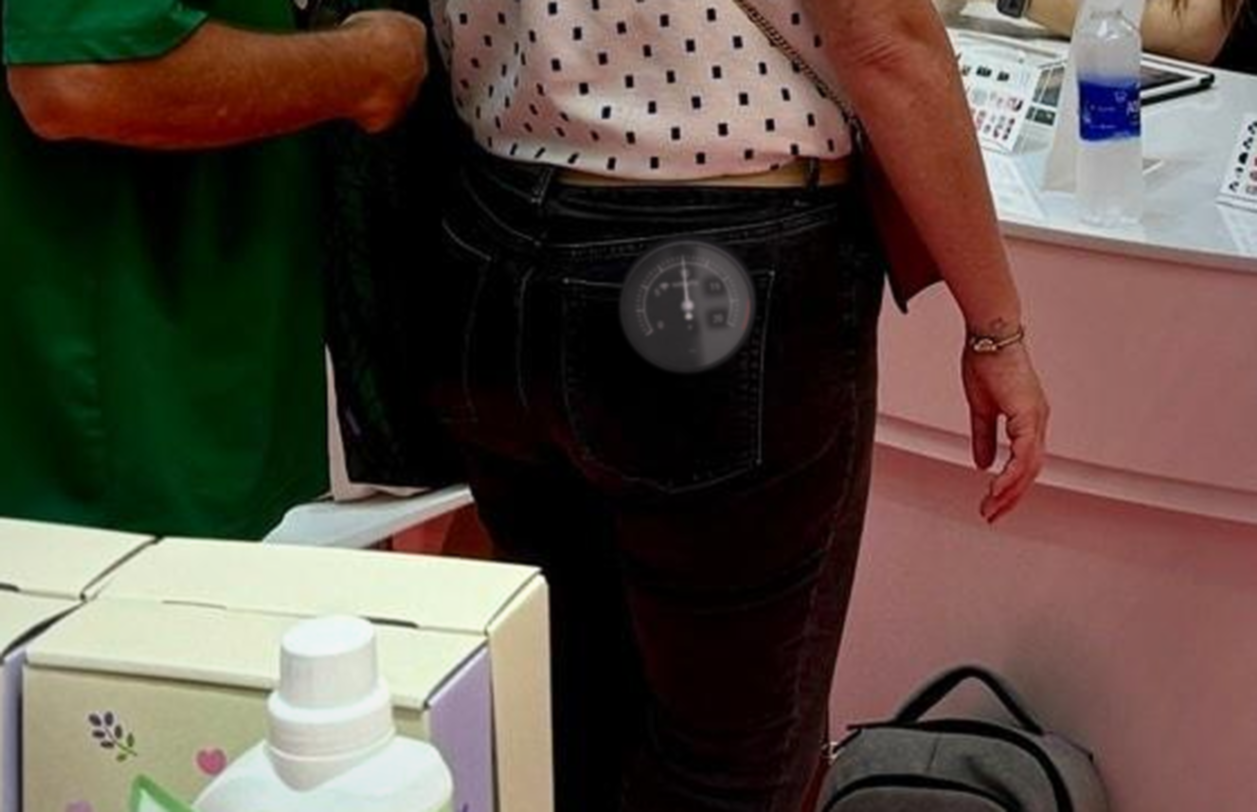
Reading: value=10 unit=V
